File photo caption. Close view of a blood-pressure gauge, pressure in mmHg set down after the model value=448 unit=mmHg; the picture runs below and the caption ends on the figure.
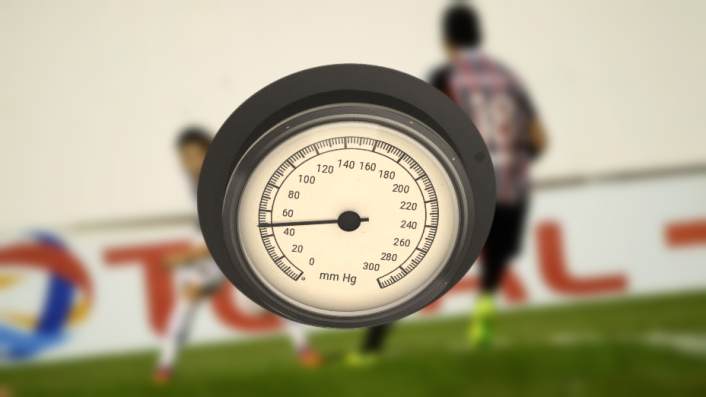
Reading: value=50 unit=mmHg
